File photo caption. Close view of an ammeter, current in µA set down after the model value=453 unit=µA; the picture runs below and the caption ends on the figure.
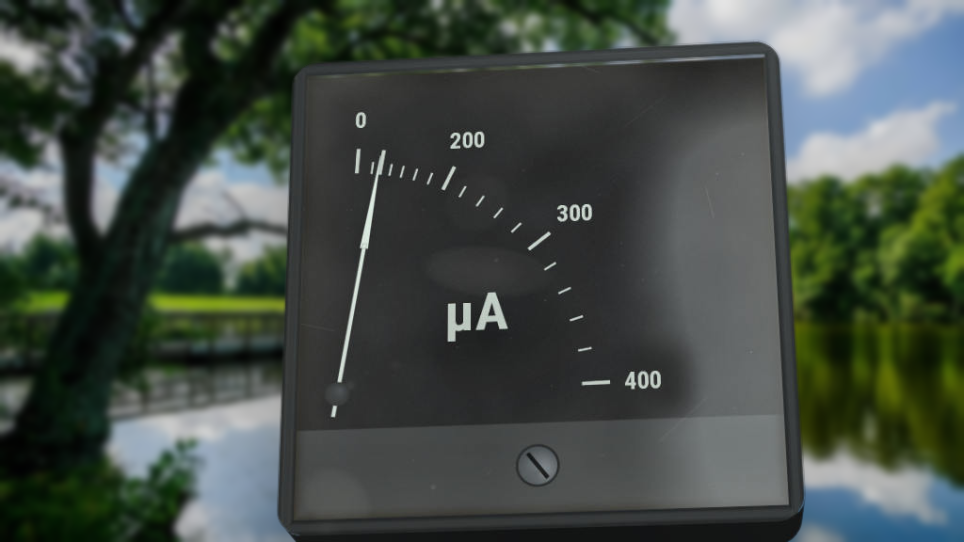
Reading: value=100 unit=µA
